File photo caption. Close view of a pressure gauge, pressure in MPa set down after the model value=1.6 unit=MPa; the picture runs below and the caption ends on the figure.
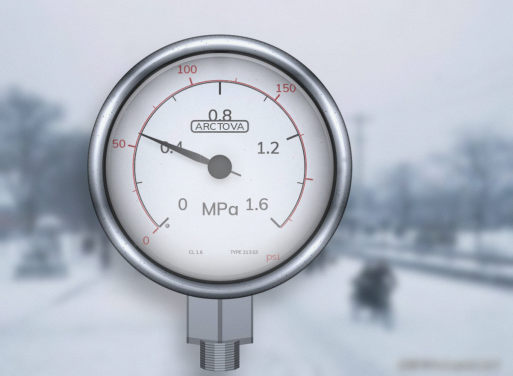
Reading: value=0.4 unit=MPa
